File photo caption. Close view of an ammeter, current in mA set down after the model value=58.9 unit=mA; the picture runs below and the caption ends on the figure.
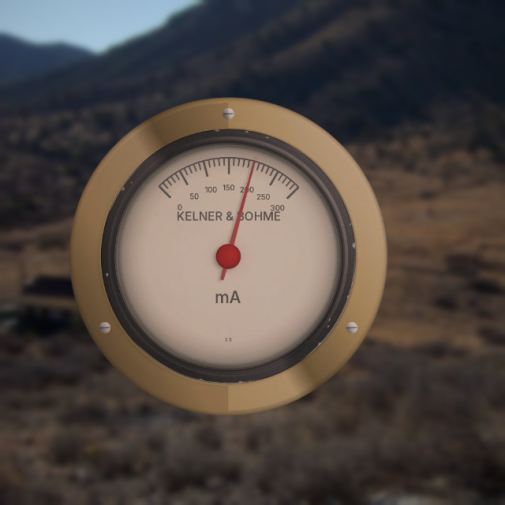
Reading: value=200 unit=mA
